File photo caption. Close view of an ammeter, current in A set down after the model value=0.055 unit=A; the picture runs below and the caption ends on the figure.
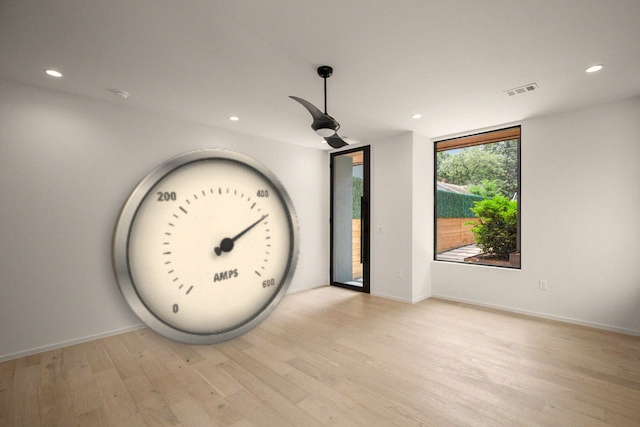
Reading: value=440 unit=A
